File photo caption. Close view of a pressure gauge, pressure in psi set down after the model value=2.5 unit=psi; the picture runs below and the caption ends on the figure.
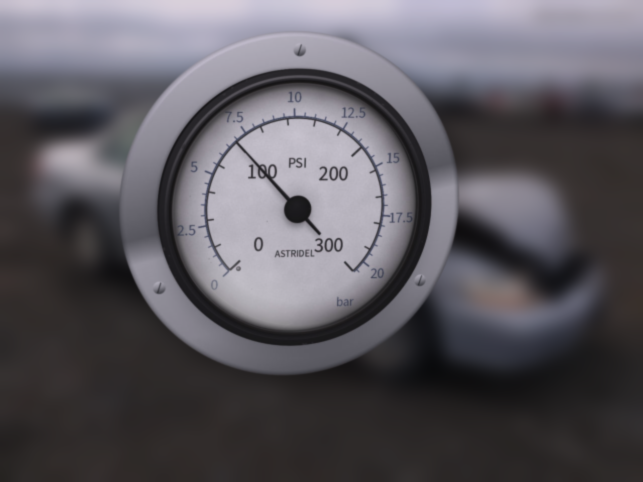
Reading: value=100 unit=psi
